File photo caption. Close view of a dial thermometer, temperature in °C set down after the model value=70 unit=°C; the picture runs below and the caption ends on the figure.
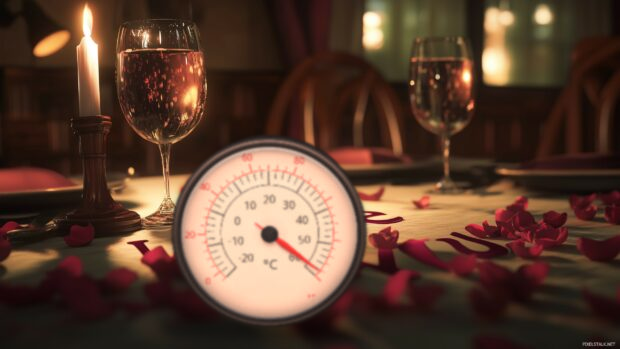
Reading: value=58 unit=°C
